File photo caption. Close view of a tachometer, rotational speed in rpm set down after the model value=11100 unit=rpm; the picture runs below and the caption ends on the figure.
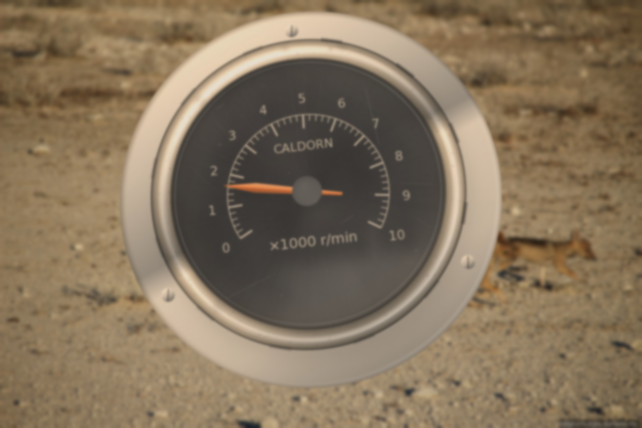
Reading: value=1600 unit=rpm
